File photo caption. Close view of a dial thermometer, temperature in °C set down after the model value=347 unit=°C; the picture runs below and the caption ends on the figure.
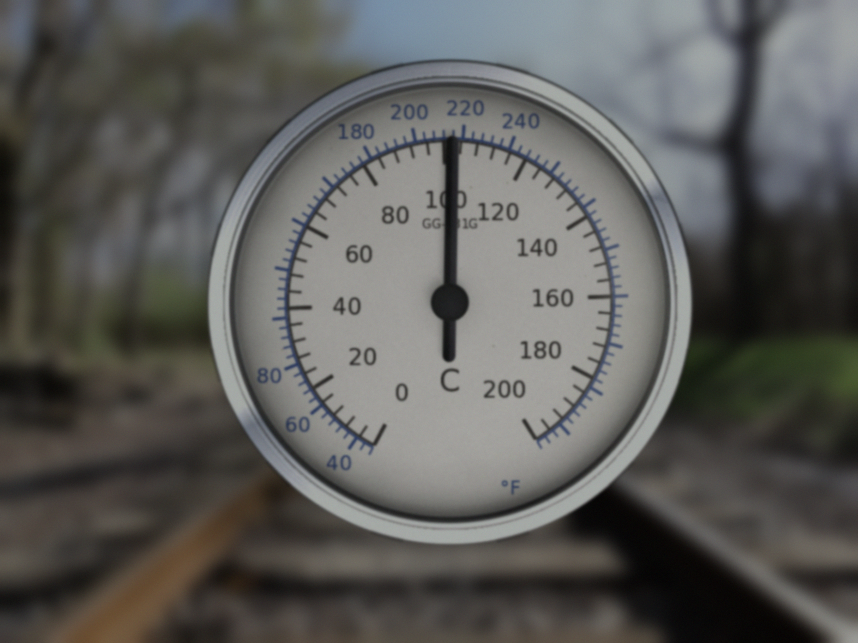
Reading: value=102 unit=°C
